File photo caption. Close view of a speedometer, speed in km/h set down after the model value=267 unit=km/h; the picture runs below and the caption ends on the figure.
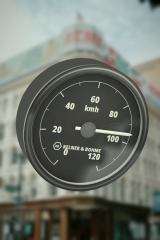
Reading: value=95 unit=km/h
